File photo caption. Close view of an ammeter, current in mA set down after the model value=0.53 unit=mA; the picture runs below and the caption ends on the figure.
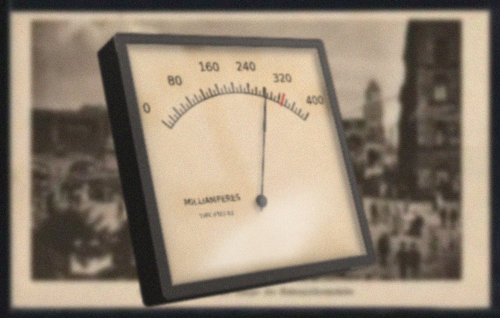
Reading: value=280 unit=mA
